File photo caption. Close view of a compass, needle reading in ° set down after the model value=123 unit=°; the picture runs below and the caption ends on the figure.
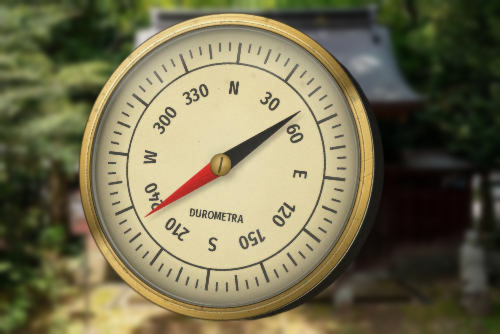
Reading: value=230 unit=°
